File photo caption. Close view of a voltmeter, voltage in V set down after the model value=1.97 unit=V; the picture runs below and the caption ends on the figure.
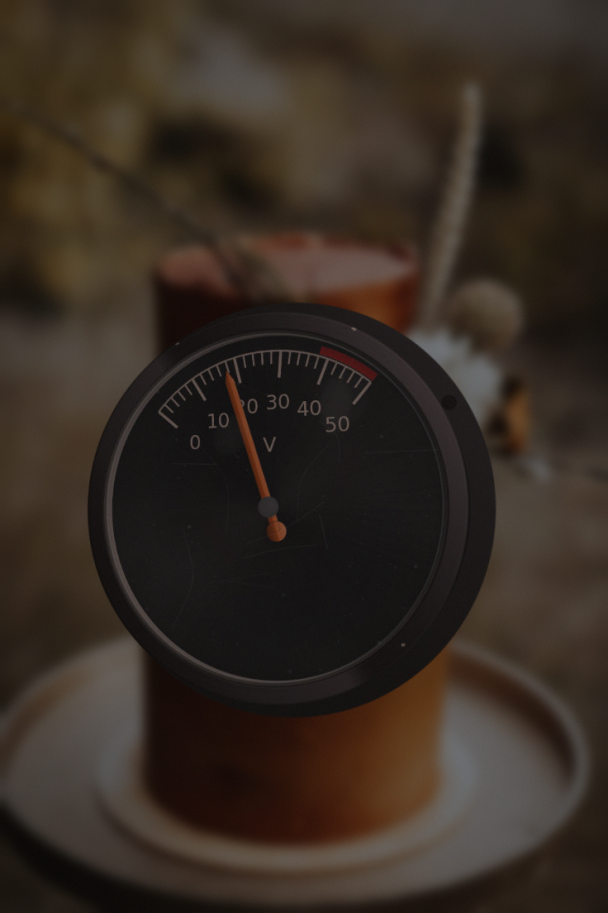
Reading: value=18 unit=V
